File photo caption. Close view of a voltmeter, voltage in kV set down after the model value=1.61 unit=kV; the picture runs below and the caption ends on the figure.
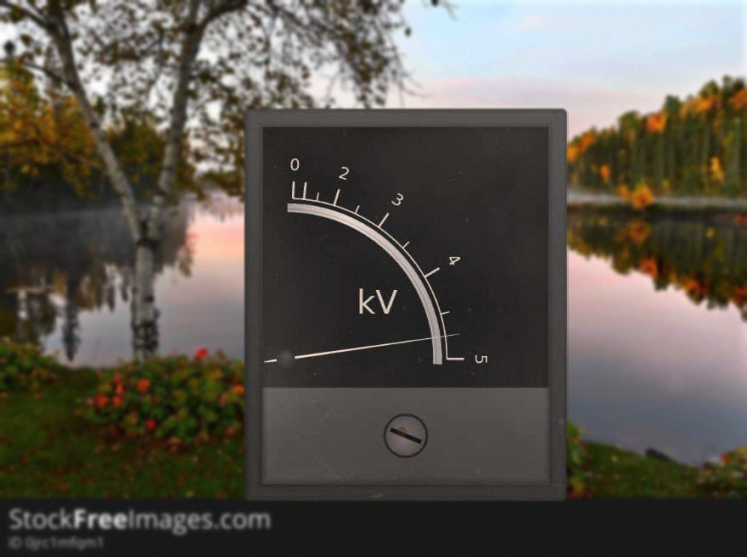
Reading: value=4.75 unit=kV
